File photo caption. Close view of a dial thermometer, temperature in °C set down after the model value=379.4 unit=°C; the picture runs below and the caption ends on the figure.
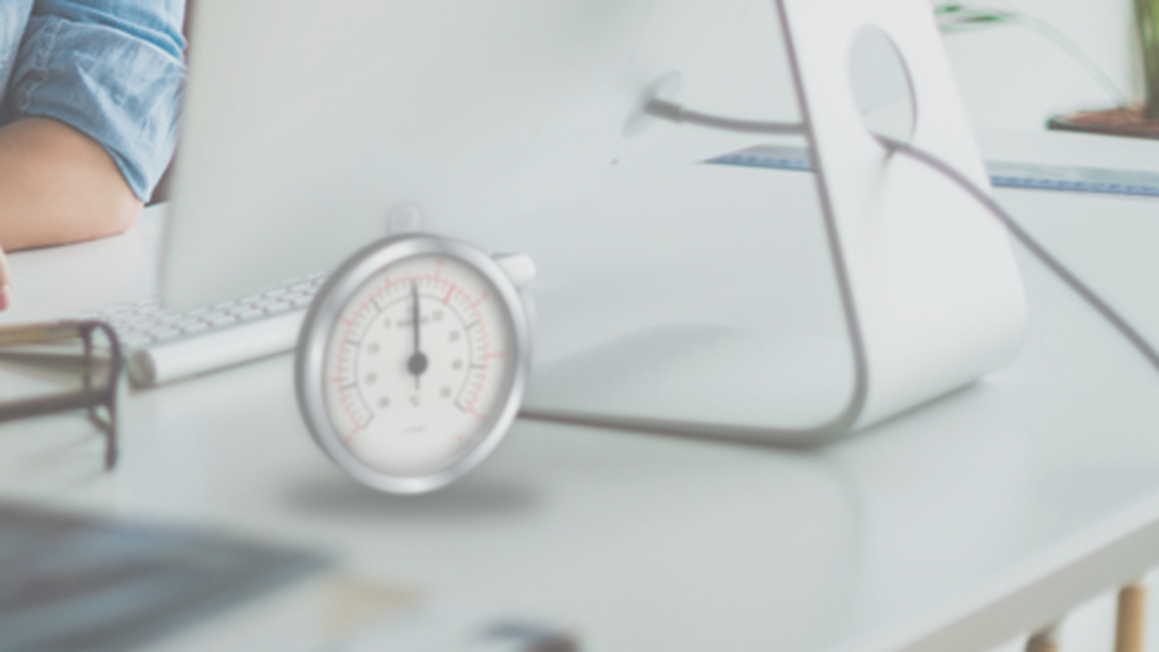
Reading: value=10 unit=°C
